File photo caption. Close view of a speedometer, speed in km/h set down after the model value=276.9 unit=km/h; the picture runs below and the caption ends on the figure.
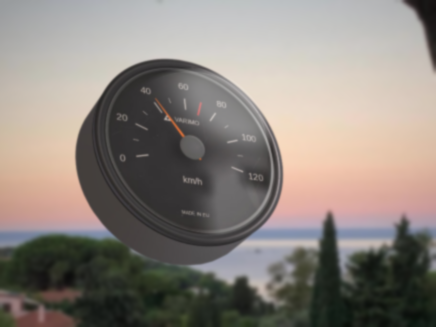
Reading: value=40 unit=km/h
